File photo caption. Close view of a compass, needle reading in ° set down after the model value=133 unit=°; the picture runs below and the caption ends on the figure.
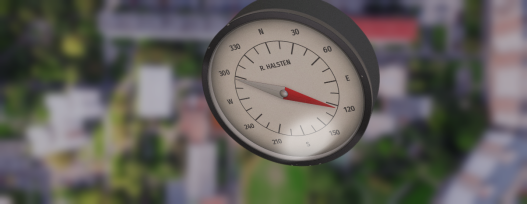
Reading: value=120 unit=°
